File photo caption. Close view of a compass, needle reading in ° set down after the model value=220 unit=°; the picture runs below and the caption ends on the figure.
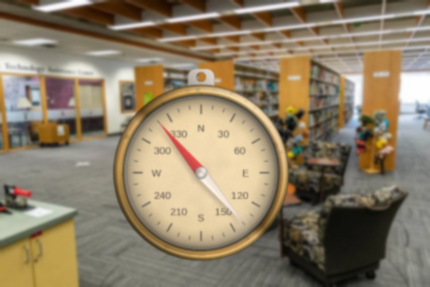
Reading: value=320 unit=°
